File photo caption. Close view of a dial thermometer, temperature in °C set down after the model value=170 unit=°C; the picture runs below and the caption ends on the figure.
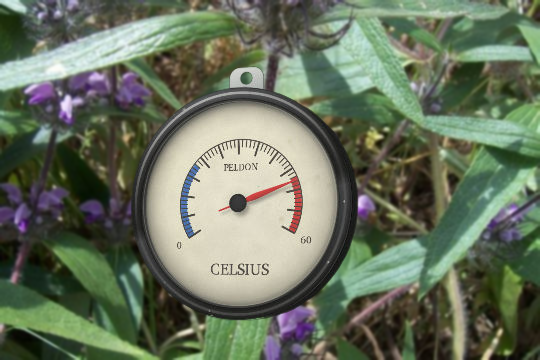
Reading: value=48 unit=°C
